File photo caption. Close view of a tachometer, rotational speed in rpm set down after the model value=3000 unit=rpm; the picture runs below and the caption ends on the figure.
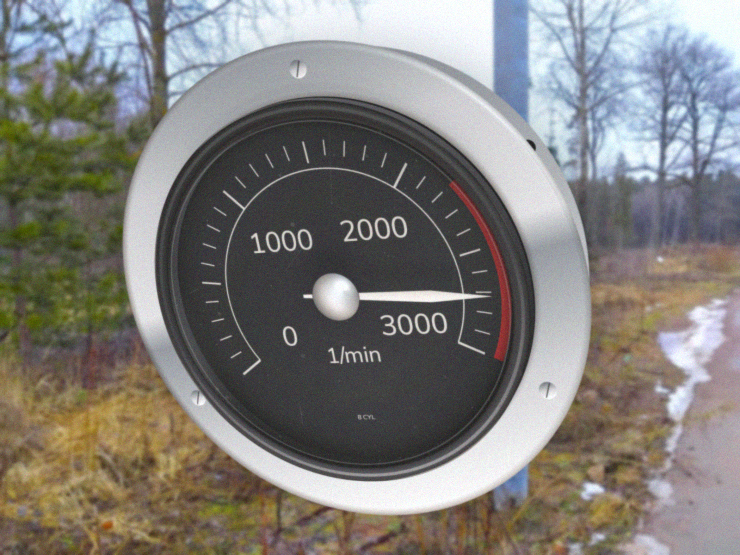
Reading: value=2700 unit=rpm
